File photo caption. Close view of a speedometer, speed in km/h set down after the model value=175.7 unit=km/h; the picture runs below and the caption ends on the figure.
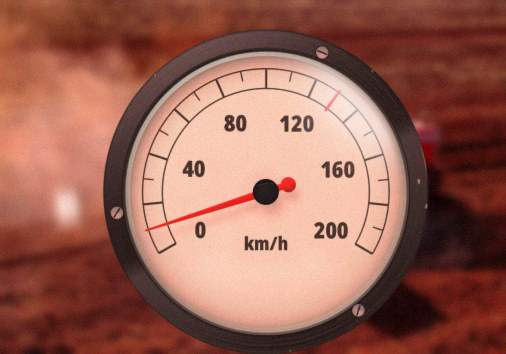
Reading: value=10 unit=km/h
